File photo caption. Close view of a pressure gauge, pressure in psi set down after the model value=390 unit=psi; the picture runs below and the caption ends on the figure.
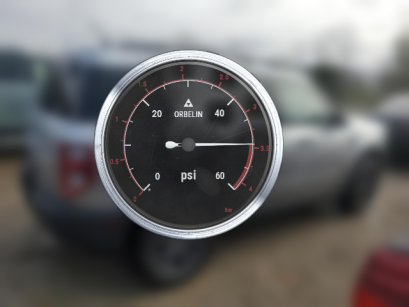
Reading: value=50 unit=psi
